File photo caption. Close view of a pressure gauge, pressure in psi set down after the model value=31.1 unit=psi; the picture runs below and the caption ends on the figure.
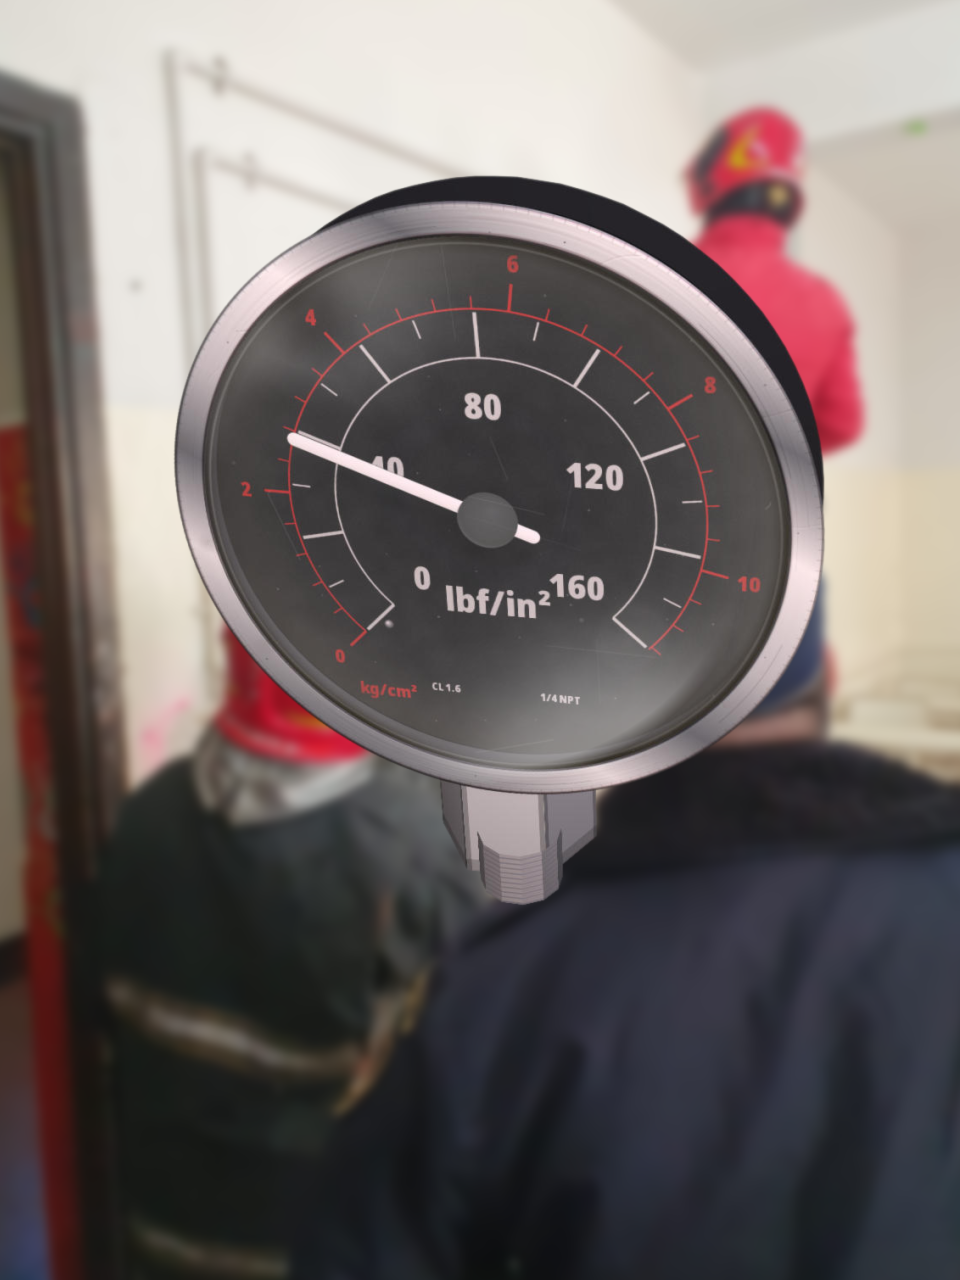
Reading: value=40 unit=psi
